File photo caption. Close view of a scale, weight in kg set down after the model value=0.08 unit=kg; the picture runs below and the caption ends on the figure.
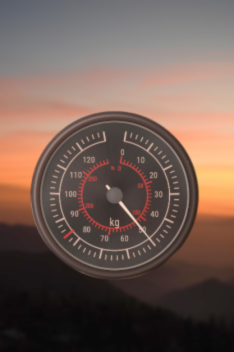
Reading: value=50 unit=kg
